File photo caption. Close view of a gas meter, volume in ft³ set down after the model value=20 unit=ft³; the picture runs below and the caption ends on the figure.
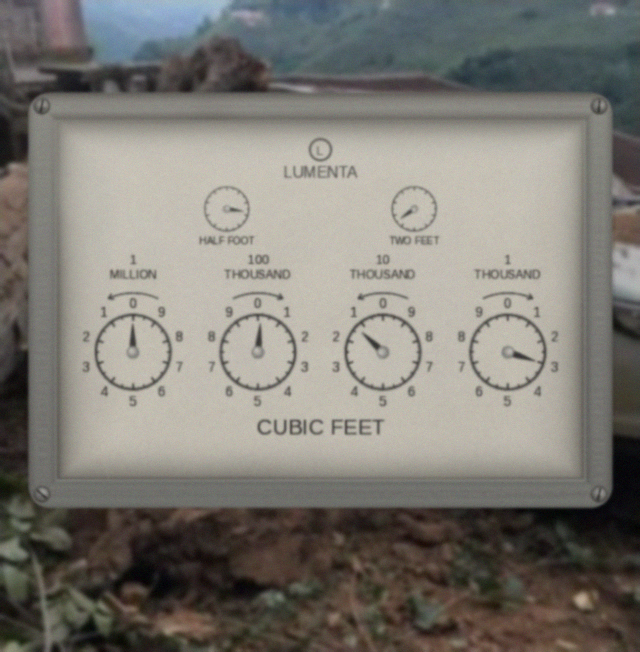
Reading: value=1300 unit=ft³
